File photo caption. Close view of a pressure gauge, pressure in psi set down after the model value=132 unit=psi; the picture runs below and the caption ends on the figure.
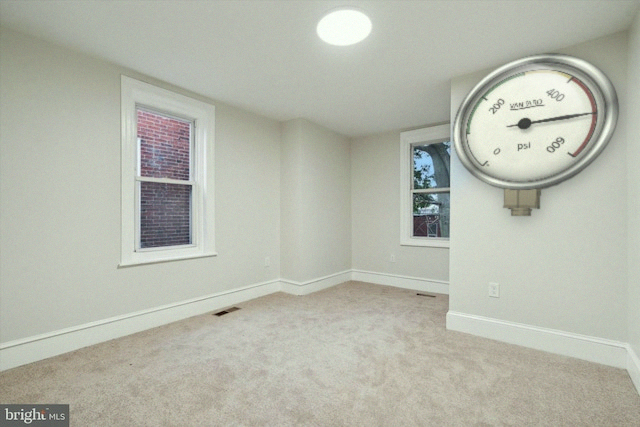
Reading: value=500 unit=psi
